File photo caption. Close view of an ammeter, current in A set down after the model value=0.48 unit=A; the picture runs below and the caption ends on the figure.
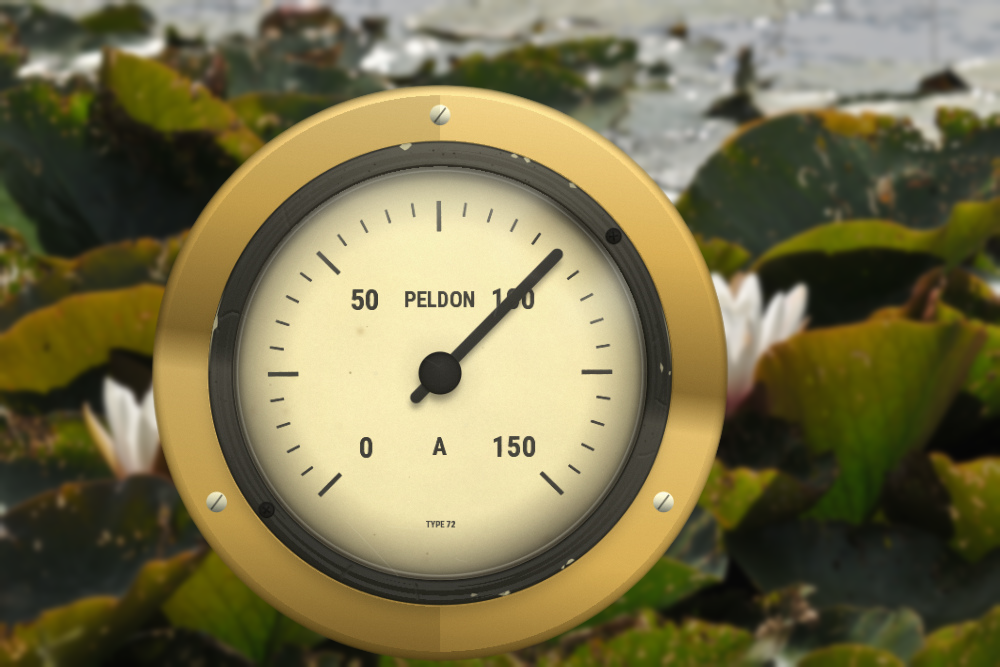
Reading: value=100 unit=A
